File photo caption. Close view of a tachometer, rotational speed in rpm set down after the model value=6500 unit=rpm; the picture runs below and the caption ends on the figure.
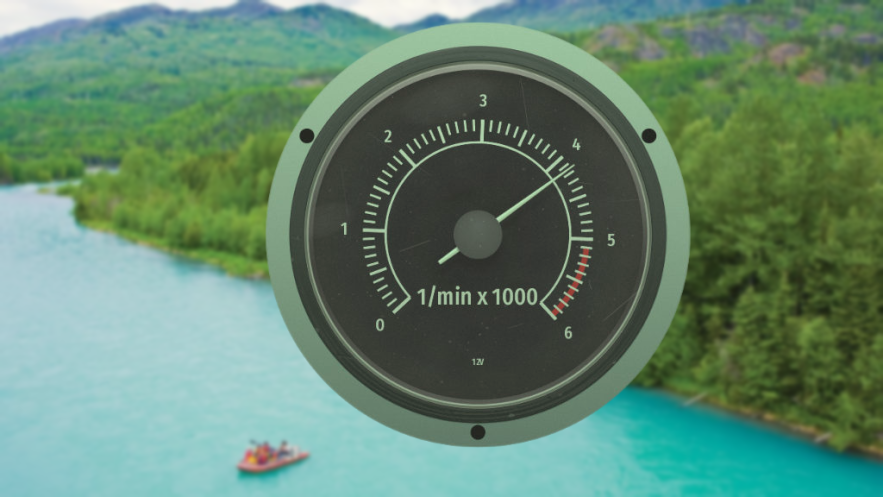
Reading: value=4150 unit=rpm
